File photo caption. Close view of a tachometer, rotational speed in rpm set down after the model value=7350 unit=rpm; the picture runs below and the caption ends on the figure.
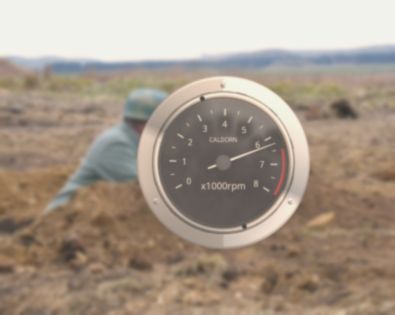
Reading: value=6250 unit=rpm
